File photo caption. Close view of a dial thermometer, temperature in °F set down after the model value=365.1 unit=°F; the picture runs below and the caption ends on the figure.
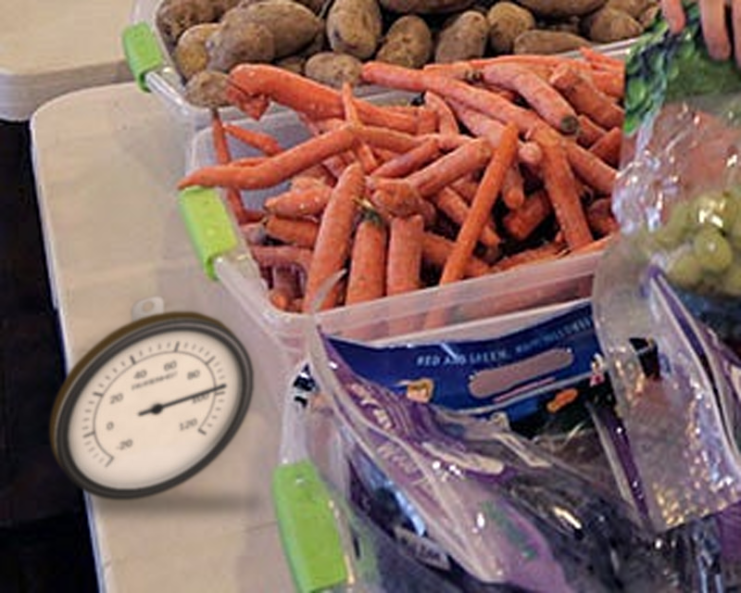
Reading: value=96 unit=°F
